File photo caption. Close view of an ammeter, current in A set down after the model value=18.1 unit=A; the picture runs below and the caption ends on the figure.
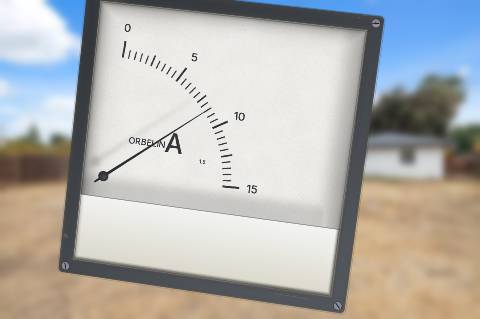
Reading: value=8.5 unit=A
